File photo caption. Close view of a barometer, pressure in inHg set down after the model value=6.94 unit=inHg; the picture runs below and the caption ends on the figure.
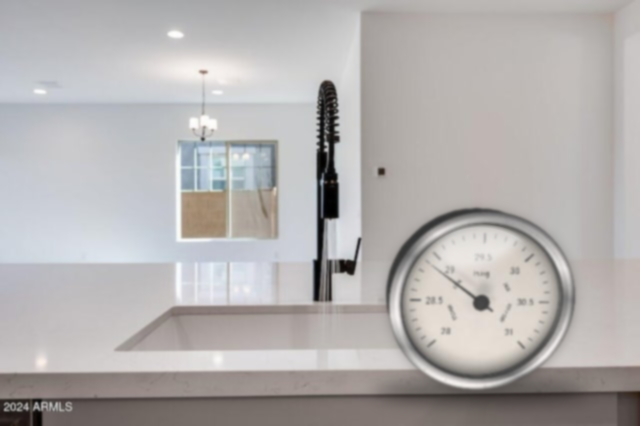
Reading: value=28.9 unit=inHg
